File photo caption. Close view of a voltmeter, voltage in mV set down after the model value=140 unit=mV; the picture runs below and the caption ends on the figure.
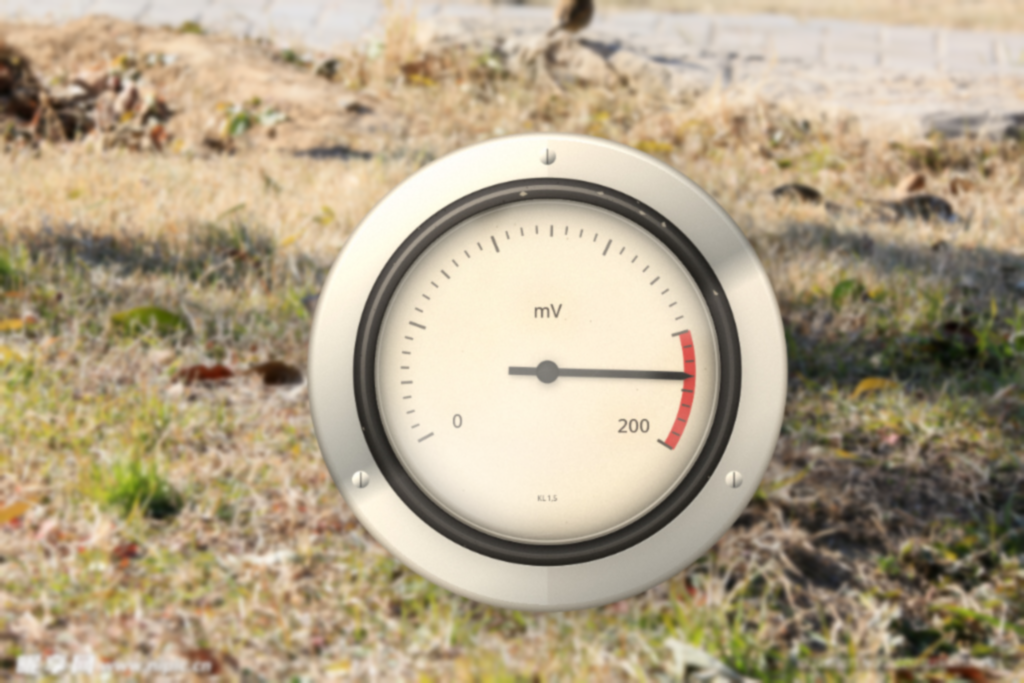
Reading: value=175 unit=mV
